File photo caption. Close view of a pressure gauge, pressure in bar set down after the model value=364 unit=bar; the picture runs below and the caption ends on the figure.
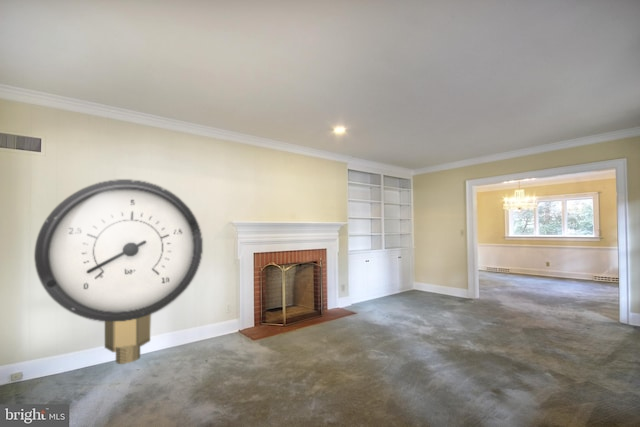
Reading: value=0.5 unit=bar
